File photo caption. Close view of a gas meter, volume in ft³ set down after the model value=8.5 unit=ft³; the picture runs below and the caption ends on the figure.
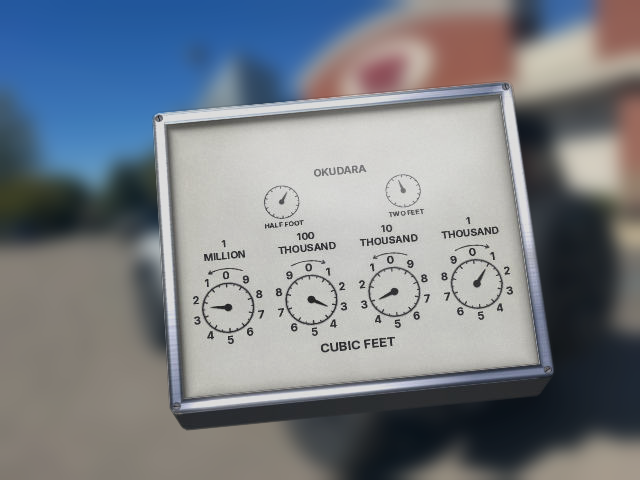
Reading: value=233100 unit=ft³
